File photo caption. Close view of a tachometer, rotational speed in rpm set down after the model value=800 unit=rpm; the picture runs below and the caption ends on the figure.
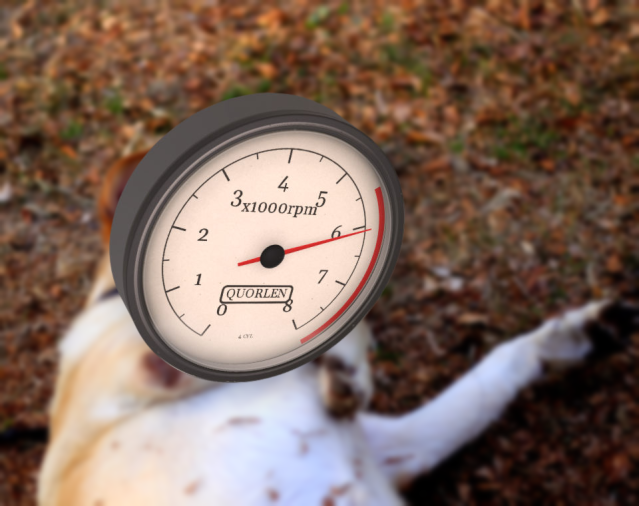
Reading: value=6000 unit=rpm
